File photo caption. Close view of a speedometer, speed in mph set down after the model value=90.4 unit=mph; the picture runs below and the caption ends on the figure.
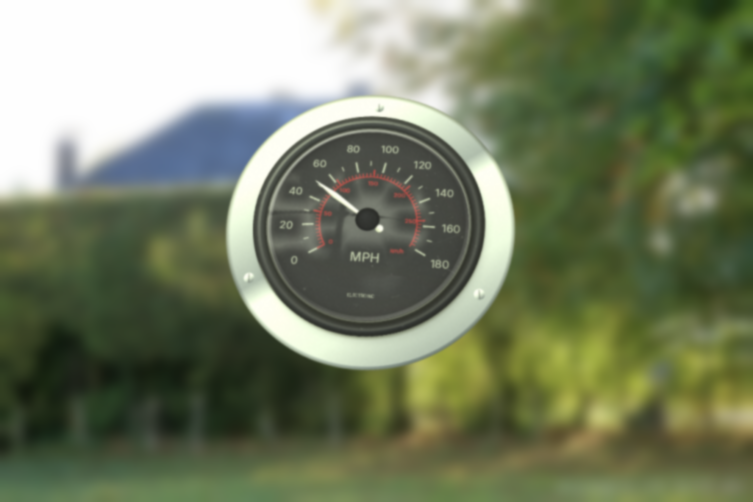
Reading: value=50 unit=mph
